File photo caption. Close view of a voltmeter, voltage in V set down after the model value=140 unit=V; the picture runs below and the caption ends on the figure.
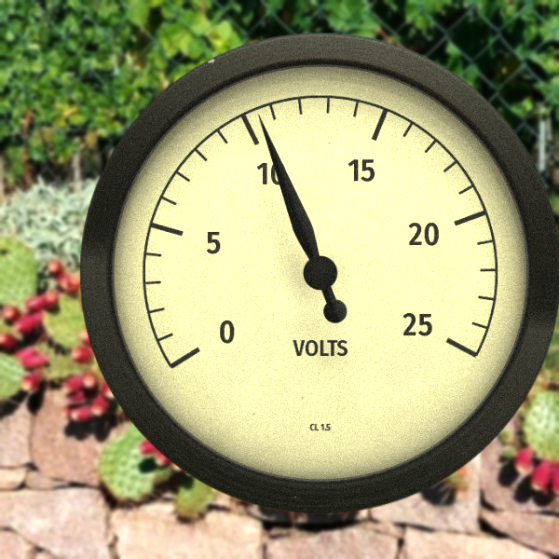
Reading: value=10.5 unit=V
